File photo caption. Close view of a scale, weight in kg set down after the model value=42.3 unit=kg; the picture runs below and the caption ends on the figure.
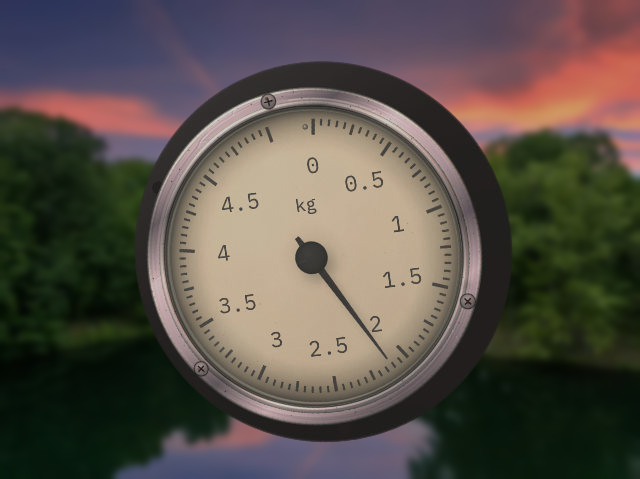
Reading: value=2.1 unit=kg
